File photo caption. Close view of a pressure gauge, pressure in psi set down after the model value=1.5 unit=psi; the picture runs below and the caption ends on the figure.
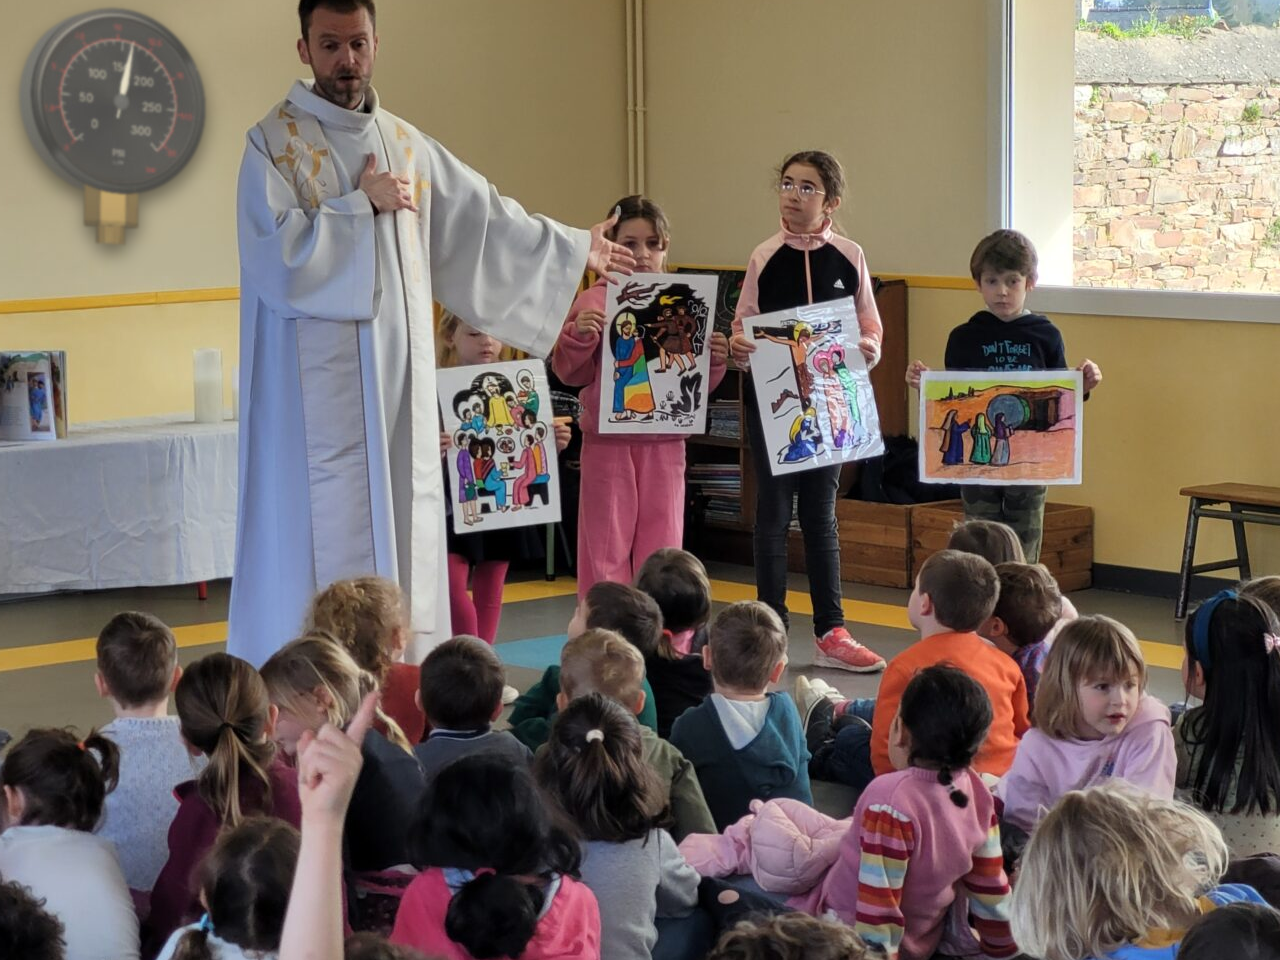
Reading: value=160 unit=psi
